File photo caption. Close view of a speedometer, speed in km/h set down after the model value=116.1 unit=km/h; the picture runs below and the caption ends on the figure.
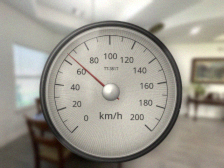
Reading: value=65 unit=km/h
